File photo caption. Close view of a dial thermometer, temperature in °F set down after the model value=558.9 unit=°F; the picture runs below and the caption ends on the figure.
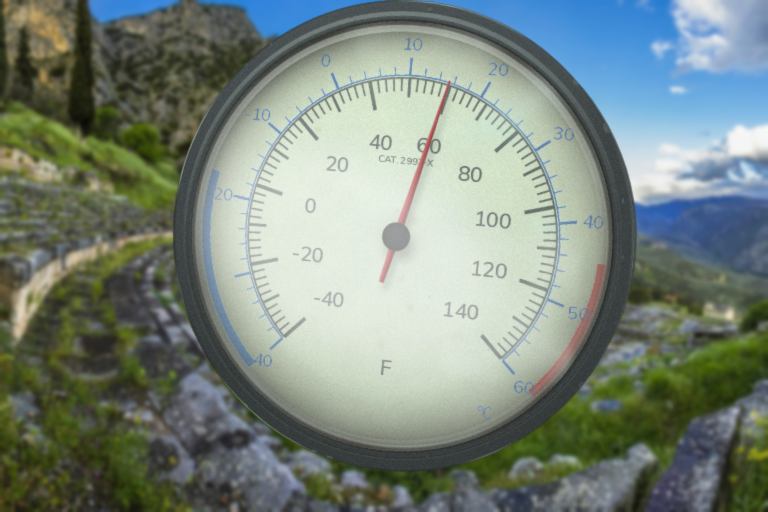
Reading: value=60 unit=°F
